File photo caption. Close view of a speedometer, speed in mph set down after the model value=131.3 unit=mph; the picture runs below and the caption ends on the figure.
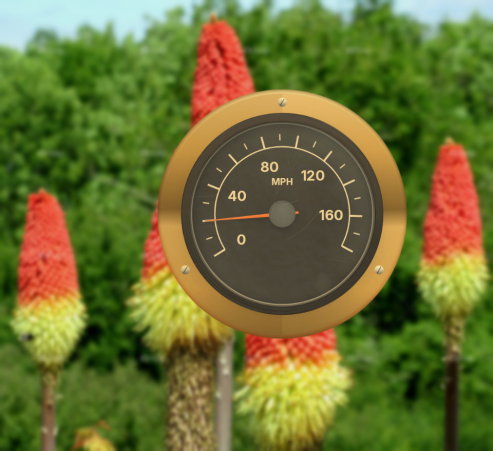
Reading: value=20 unit=mph
